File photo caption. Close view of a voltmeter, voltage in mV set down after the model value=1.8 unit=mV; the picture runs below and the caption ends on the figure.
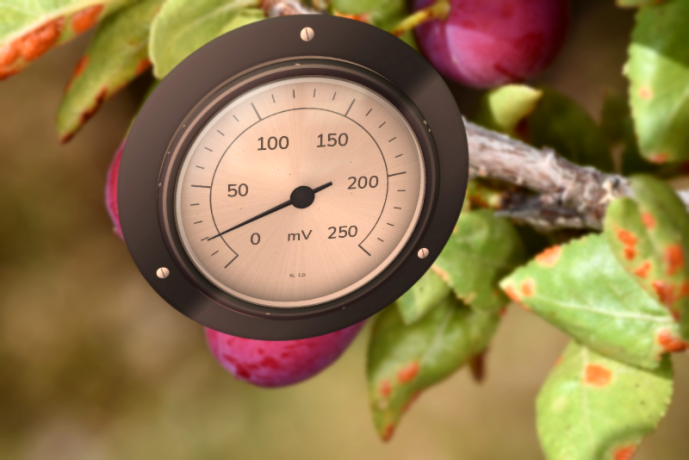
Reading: value=20 unit=mV
